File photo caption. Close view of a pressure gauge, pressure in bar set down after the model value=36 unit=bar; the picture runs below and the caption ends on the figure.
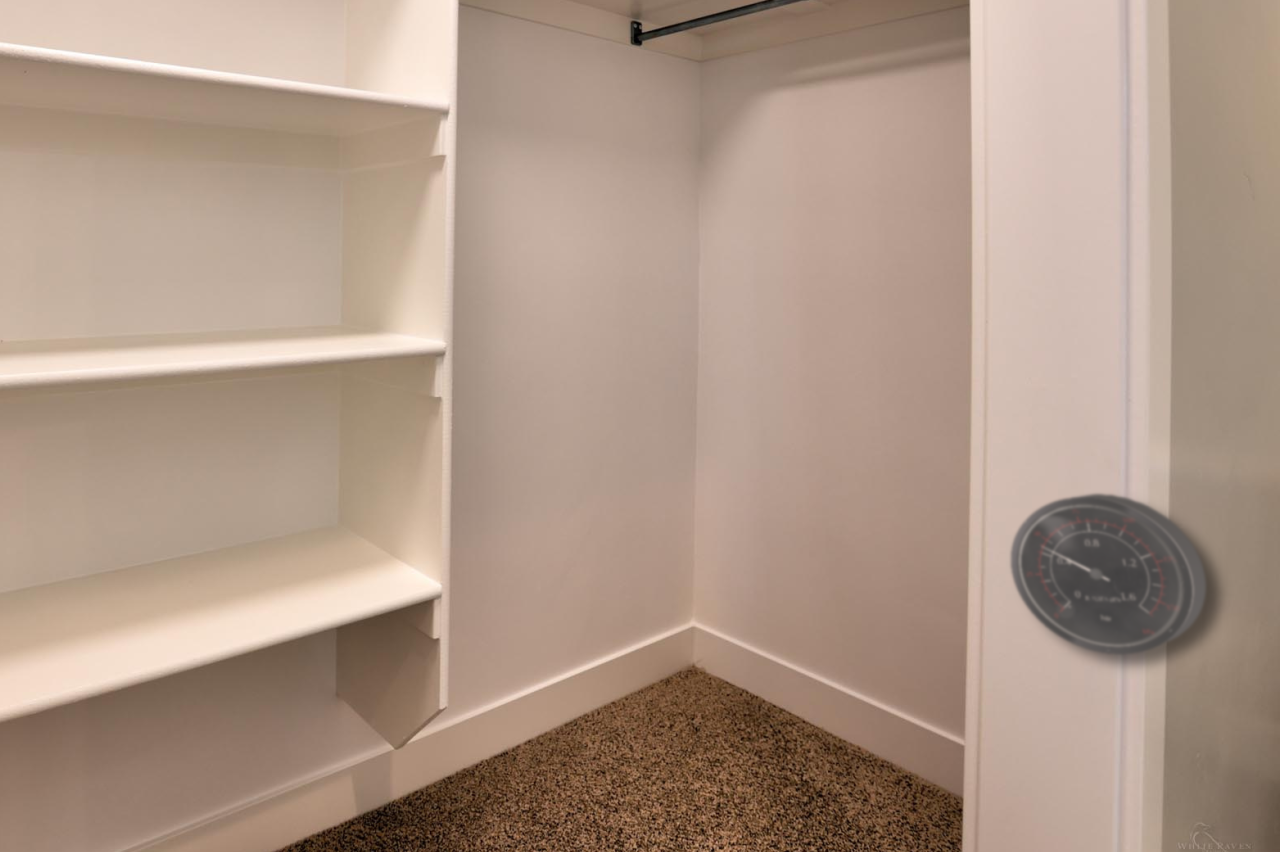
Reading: value=0.45 unit=bar
